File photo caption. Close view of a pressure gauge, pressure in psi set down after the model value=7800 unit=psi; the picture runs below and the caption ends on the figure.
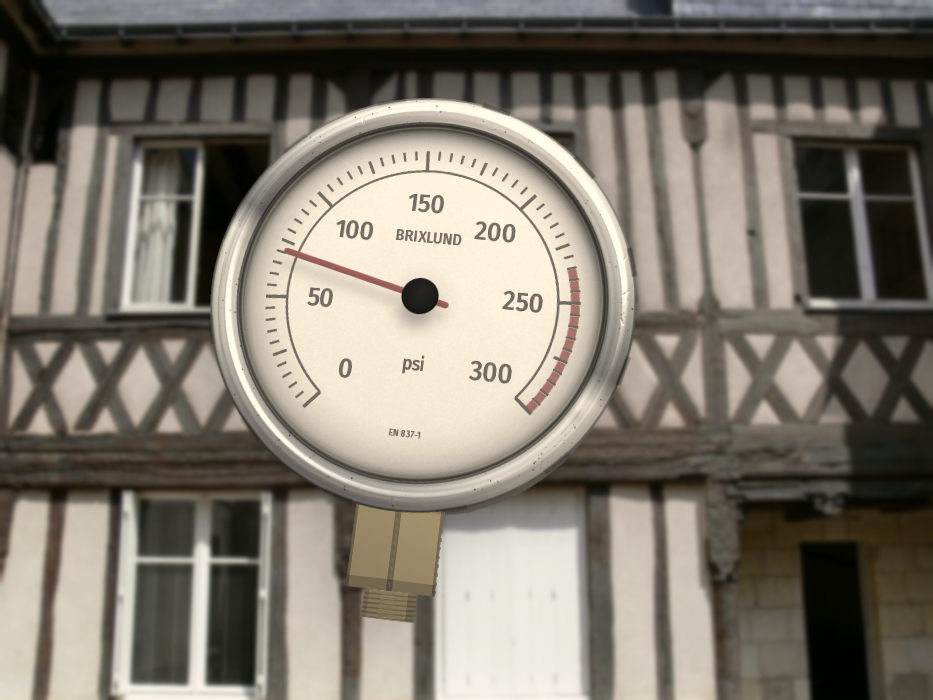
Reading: value=70 unit=psi
